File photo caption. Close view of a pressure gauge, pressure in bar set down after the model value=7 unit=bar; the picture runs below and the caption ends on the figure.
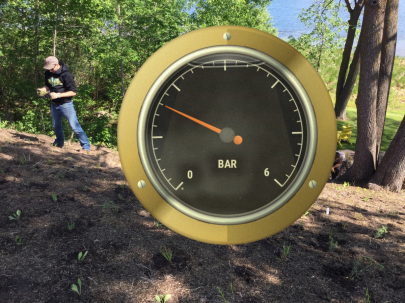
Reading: value=1.6 unit=bar
